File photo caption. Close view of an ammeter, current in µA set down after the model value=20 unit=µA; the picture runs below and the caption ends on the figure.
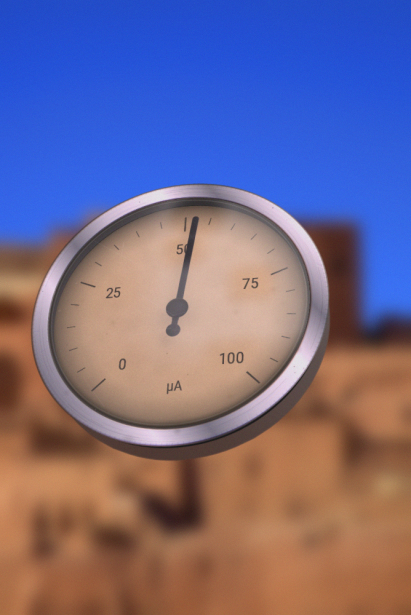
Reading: value=52.5 unit=µA
